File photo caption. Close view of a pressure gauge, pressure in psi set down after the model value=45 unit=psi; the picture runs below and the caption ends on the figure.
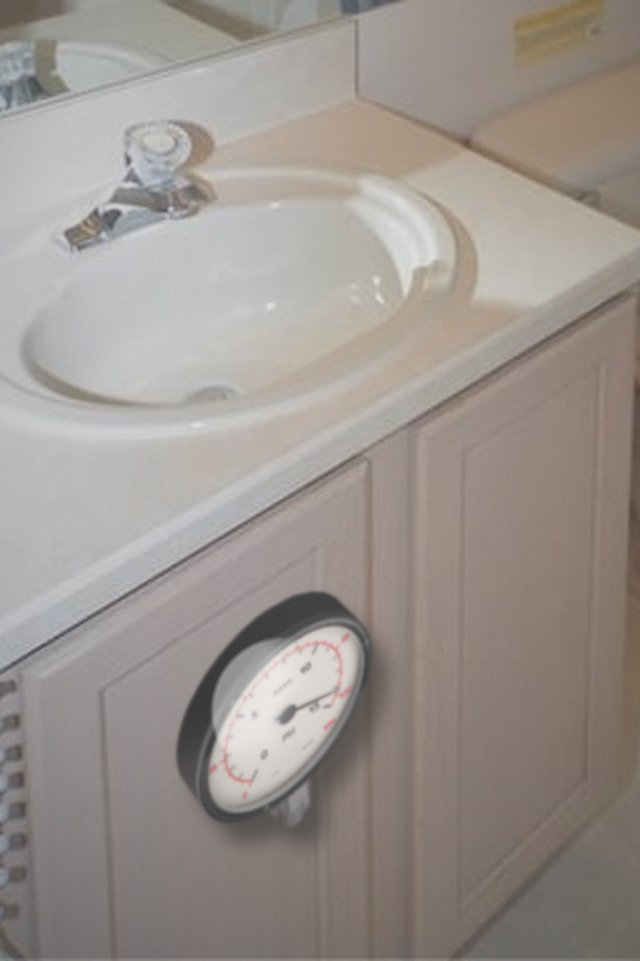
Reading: value=14 unit=psi
